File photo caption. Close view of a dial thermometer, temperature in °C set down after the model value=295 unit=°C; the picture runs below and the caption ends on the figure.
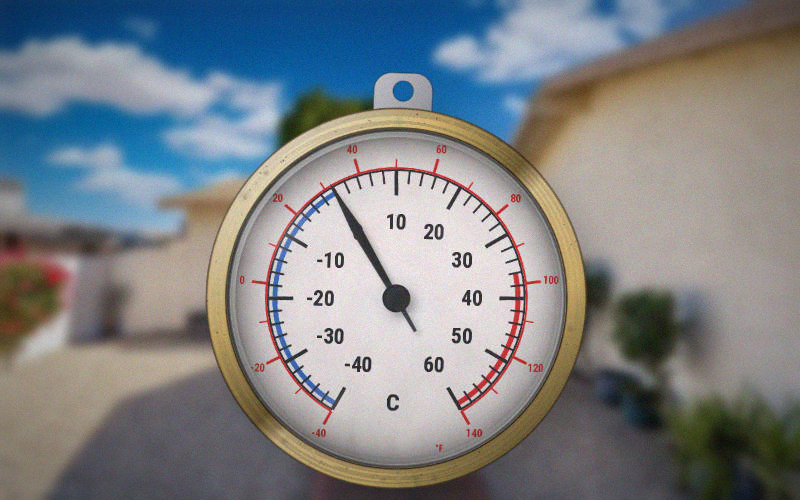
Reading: value=0 unit=°C
